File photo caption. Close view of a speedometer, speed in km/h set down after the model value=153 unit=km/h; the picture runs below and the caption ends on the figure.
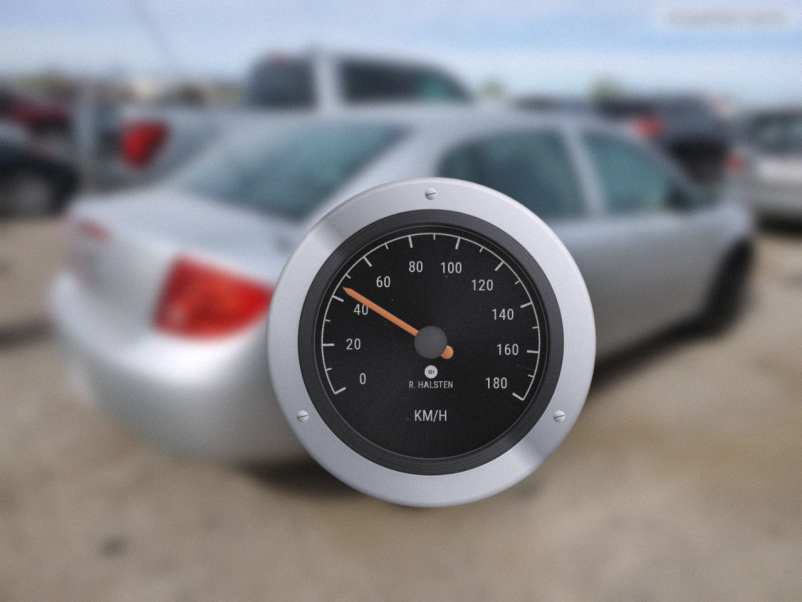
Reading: value=45 unit=km/h
